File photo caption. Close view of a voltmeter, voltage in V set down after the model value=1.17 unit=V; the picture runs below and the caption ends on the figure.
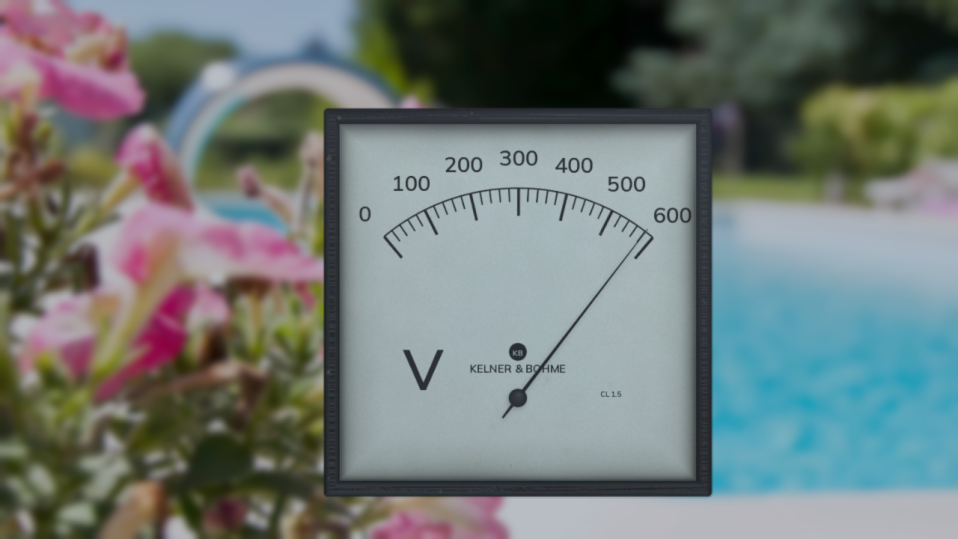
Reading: value=580 unit=V
